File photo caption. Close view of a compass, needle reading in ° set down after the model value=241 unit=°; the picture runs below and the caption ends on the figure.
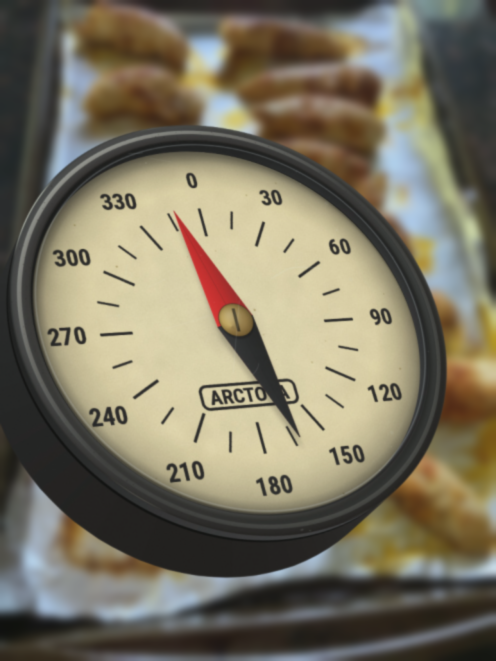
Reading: value=345 unit=°
